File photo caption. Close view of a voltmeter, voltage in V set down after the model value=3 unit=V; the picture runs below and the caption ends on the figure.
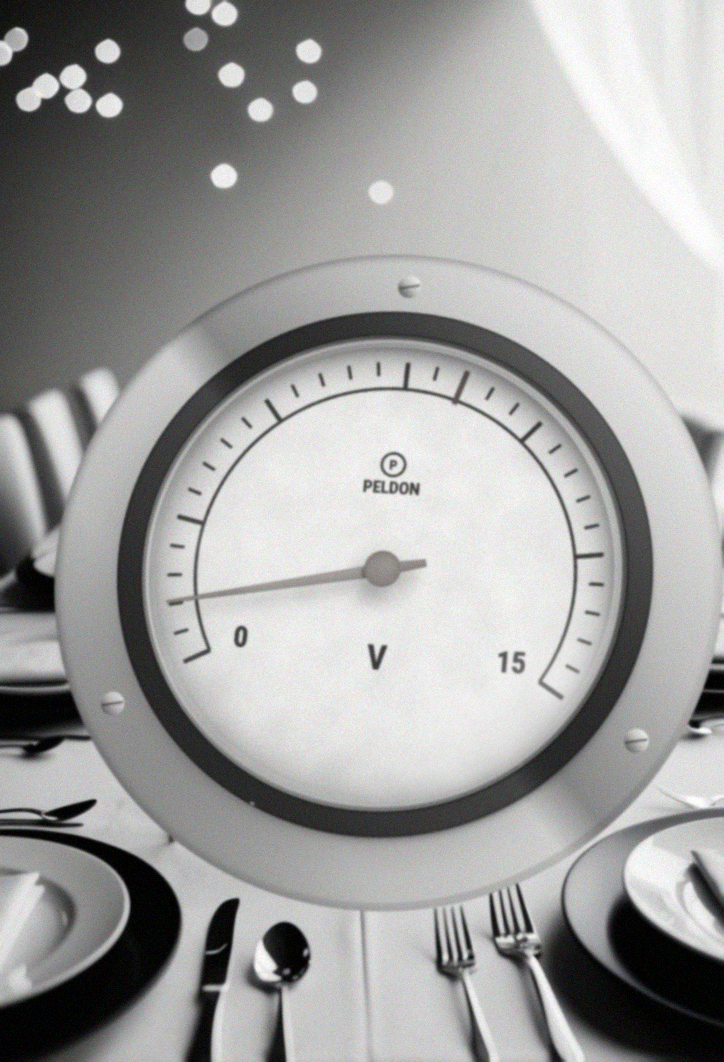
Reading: value=1 unit=V
